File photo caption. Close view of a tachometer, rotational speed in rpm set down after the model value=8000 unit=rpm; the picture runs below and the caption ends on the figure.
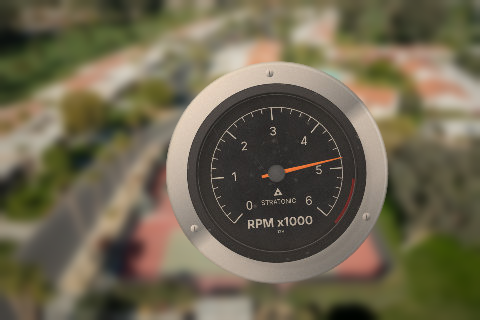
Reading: value=4800 unit=rpm
